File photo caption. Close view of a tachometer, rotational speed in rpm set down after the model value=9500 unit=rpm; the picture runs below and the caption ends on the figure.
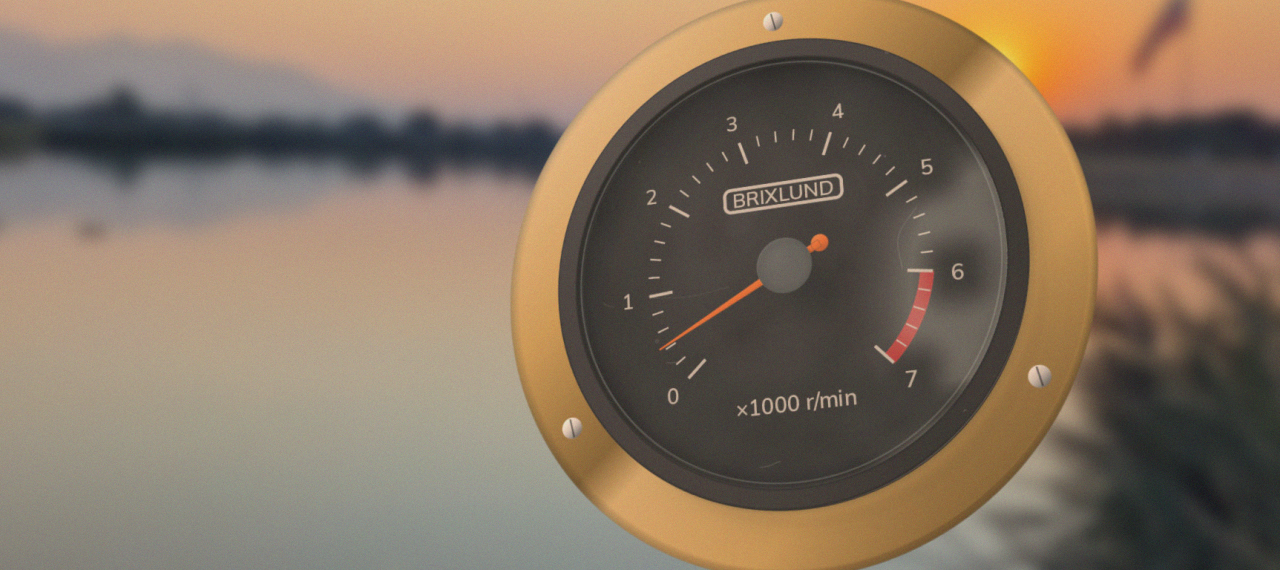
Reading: value=400 unit=rpm
